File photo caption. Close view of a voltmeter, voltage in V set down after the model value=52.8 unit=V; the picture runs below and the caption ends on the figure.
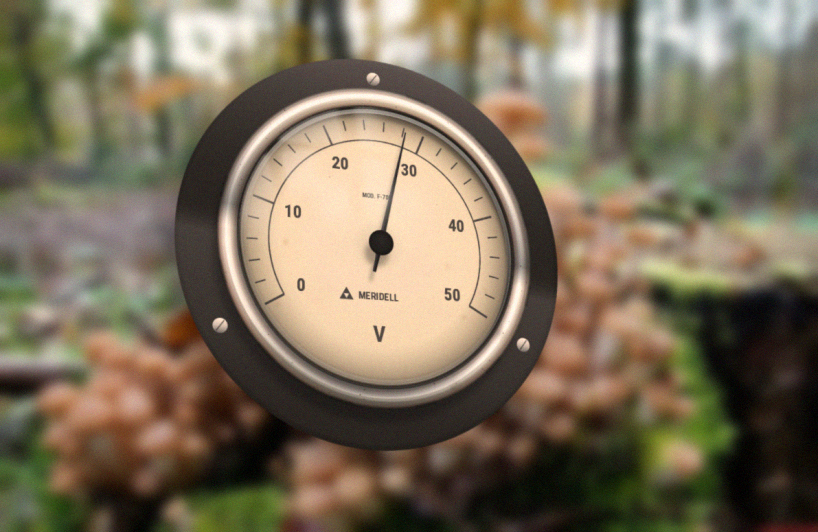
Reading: value=28 unit=V
